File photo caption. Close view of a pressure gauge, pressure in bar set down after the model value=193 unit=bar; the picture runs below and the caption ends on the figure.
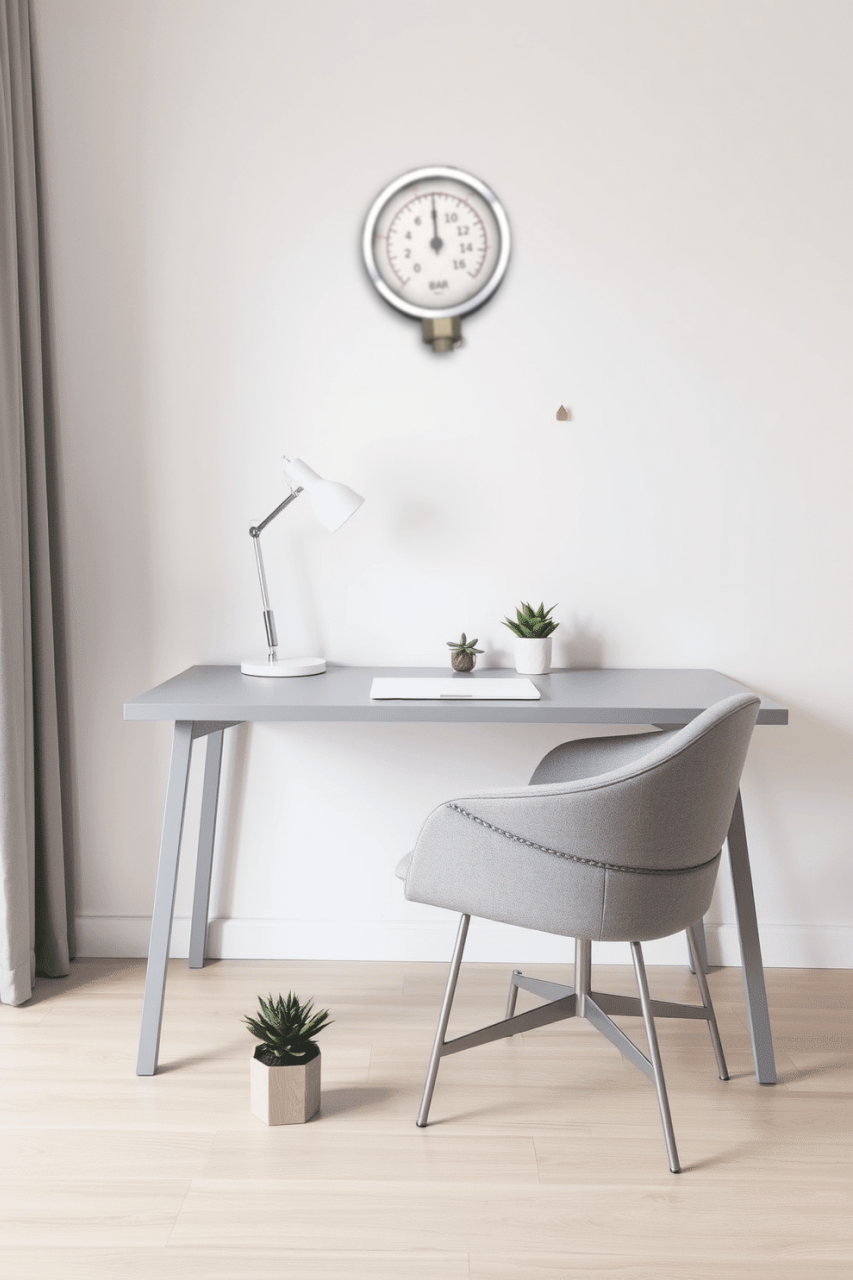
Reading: value=8 unit=bar
